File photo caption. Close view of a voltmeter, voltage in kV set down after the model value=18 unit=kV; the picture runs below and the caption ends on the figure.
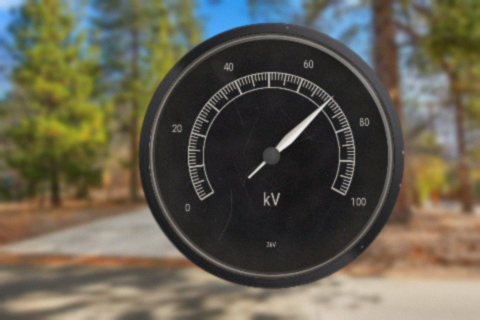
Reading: value=70 unit=kV
